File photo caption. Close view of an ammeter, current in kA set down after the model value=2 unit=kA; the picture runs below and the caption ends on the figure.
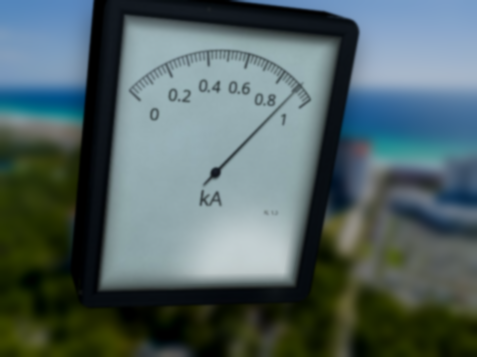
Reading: value=0.9 unit=kA
